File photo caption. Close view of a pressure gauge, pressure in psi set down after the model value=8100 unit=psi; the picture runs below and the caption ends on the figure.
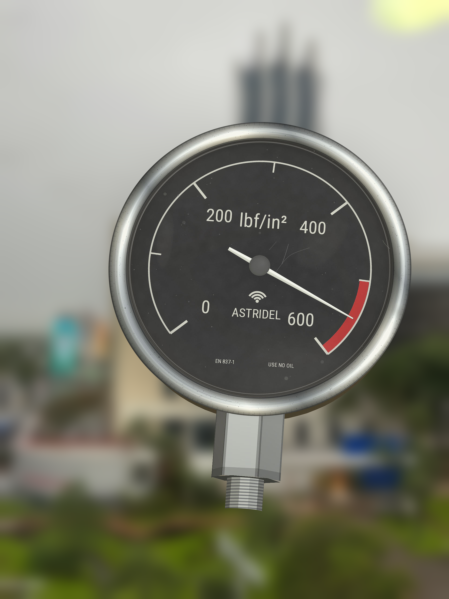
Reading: value=550 unit=psi
